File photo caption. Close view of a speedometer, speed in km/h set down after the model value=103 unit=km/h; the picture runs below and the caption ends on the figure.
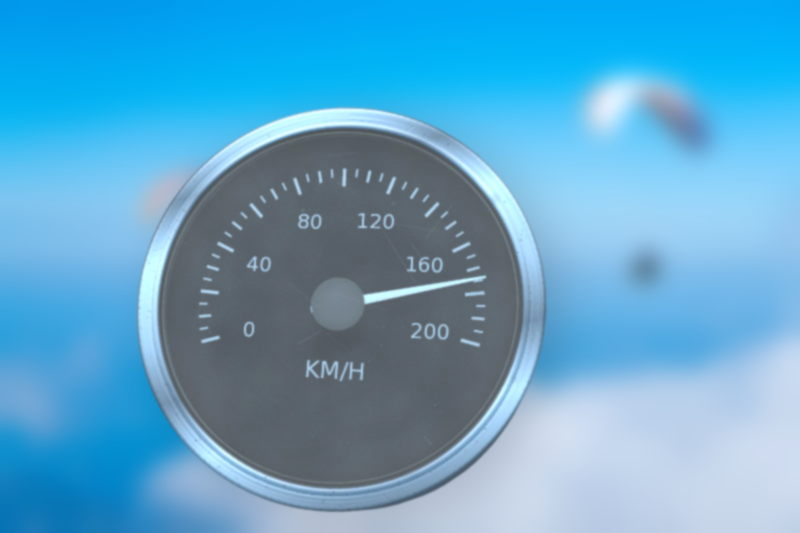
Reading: value=175 unit=km/h
